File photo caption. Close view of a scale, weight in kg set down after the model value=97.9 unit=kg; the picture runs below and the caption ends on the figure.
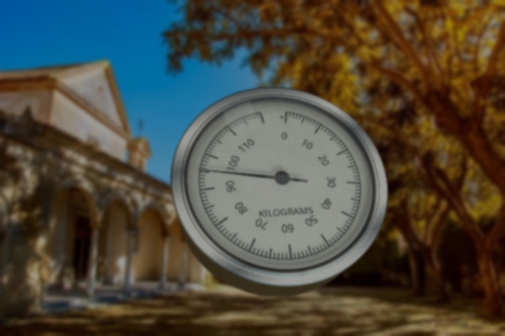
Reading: value=95 unit=kg
